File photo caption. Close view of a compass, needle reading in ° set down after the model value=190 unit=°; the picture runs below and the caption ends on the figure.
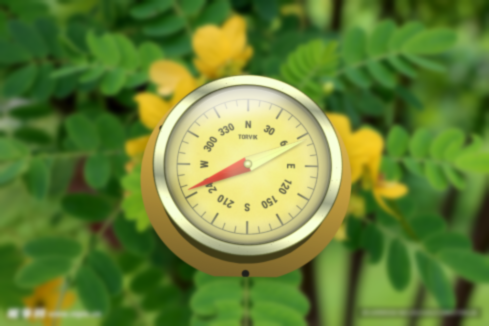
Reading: value=245 unit=°
